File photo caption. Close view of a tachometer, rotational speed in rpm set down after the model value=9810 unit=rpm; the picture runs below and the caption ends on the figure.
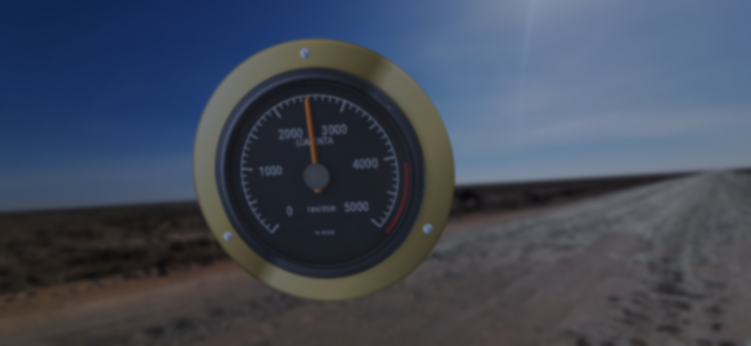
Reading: value=2500 unit=rpm
